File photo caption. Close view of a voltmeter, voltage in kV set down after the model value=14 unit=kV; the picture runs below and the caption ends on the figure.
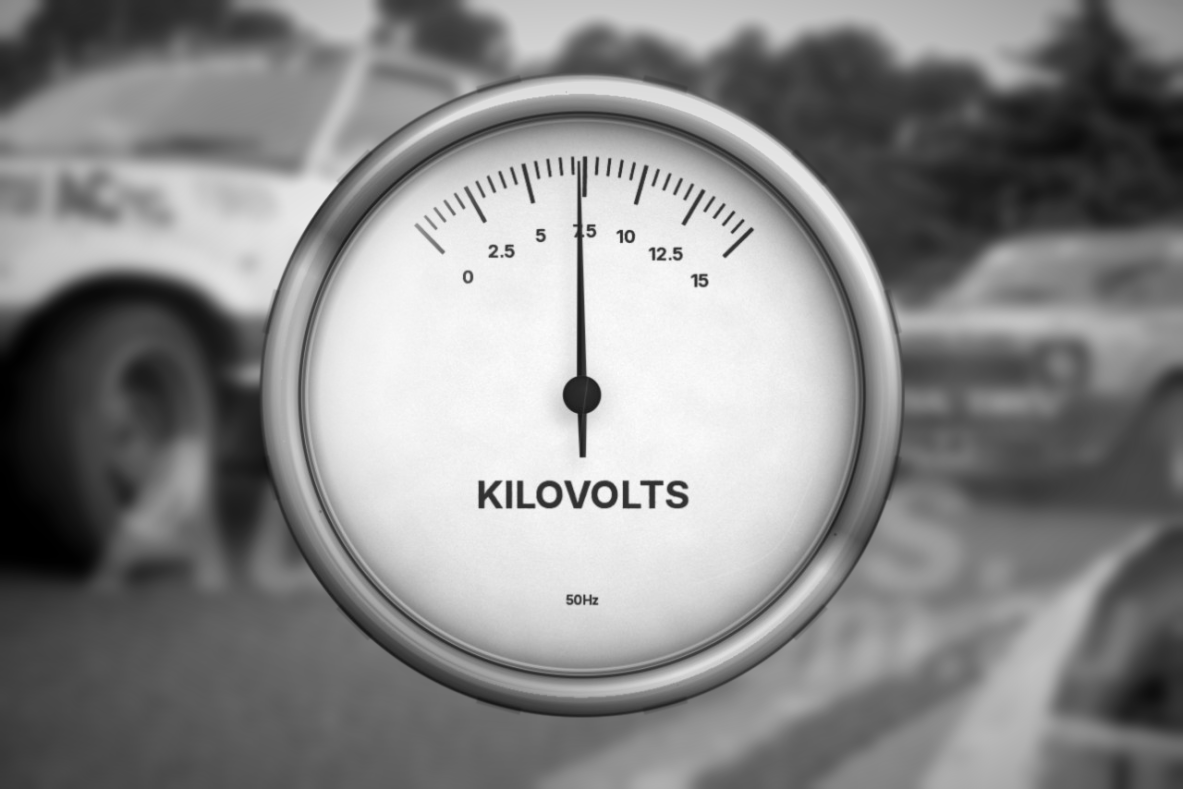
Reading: value=7.25 unit=kV
